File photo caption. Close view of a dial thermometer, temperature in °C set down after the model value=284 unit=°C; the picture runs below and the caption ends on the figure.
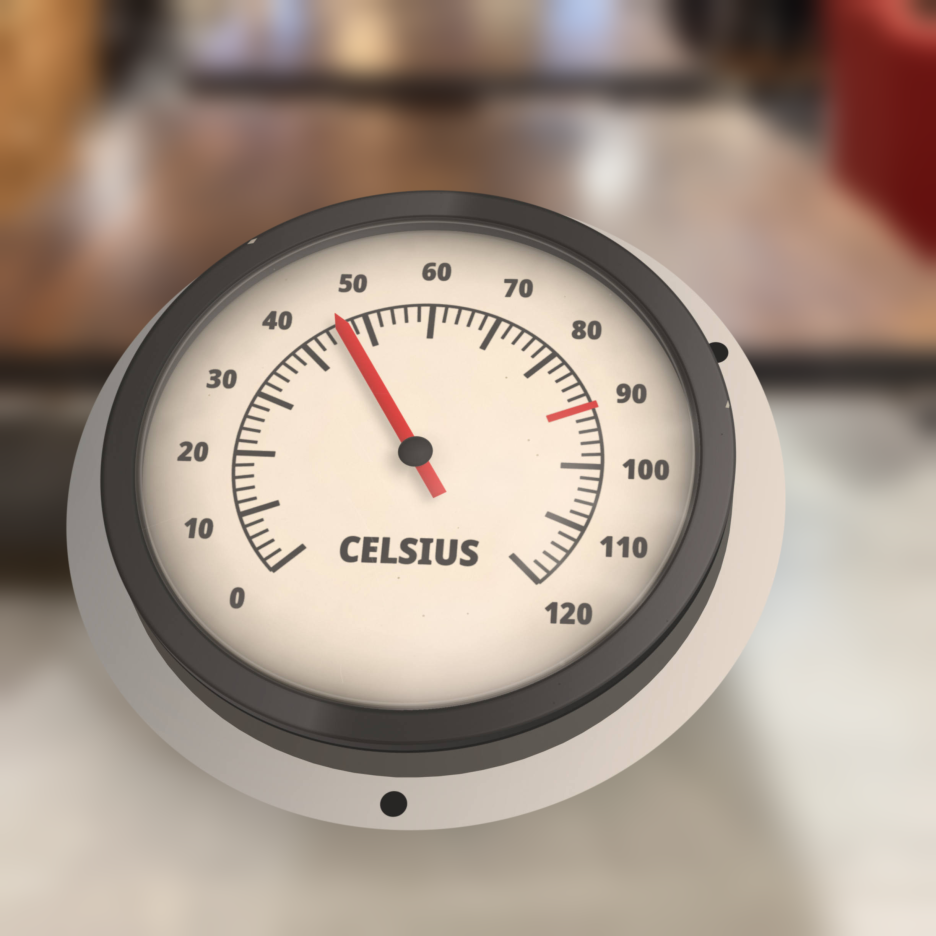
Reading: value=46 unit=°C
